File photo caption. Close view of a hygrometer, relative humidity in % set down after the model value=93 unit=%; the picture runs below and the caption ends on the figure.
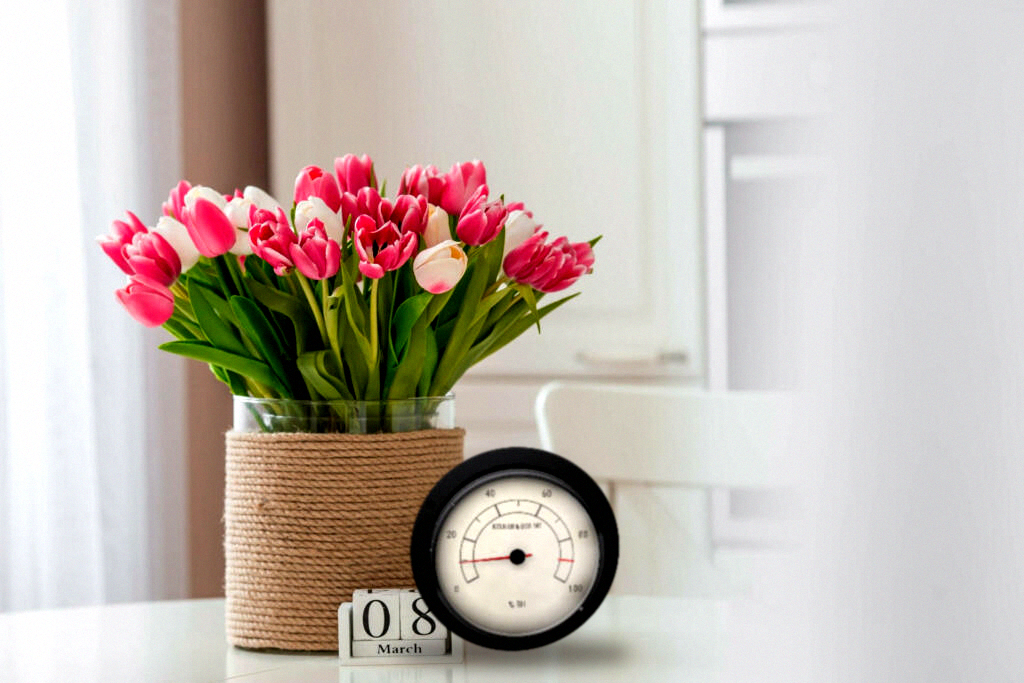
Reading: value=10 unit=%
